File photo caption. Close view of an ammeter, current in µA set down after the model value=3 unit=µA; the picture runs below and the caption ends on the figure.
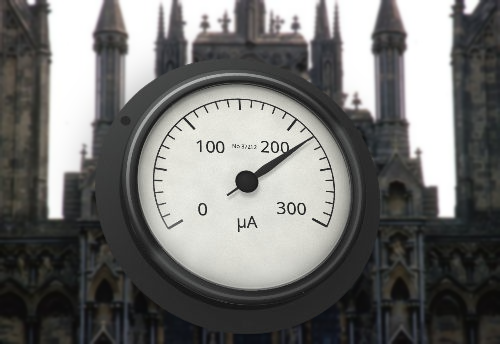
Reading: value=220 unit=µA
